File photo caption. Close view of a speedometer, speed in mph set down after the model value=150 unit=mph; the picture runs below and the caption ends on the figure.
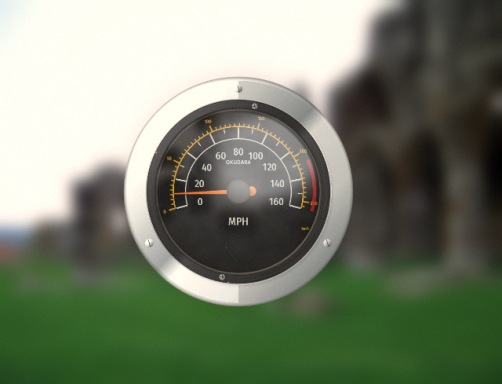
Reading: value=10 unit=mph
